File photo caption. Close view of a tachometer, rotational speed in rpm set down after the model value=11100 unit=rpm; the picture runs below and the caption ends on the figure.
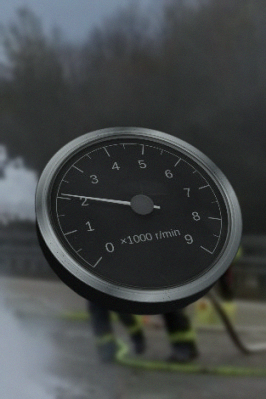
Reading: value=2000 unit=rpm
